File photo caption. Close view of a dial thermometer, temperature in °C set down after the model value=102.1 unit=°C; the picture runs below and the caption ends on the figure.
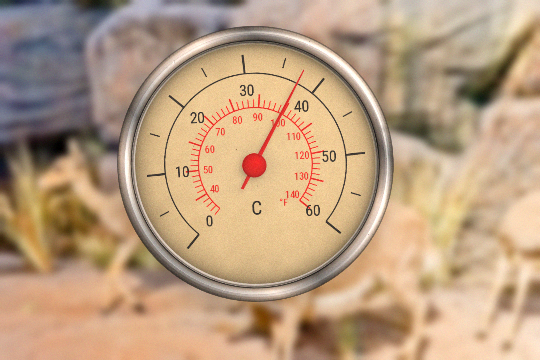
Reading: value=37.5 unit=°C
